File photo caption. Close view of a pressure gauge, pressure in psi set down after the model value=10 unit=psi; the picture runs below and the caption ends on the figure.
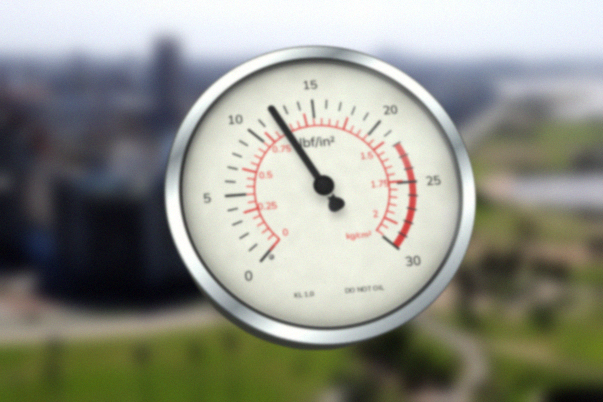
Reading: value=12 unit=psi
